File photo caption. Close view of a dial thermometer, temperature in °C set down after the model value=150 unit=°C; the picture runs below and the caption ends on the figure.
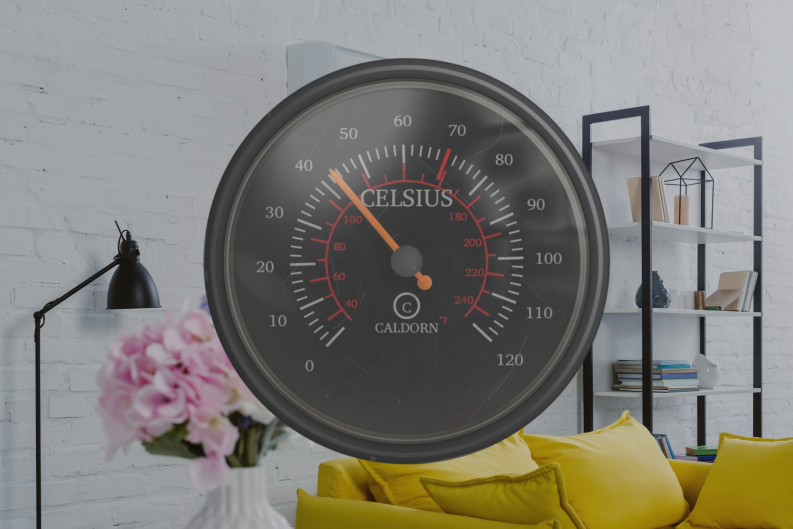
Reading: value=43 unit=°C
